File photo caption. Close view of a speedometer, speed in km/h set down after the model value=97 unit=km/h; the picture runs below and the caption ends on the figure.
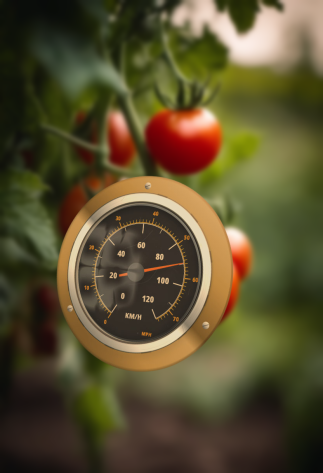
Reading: value=90 unit=km/h
